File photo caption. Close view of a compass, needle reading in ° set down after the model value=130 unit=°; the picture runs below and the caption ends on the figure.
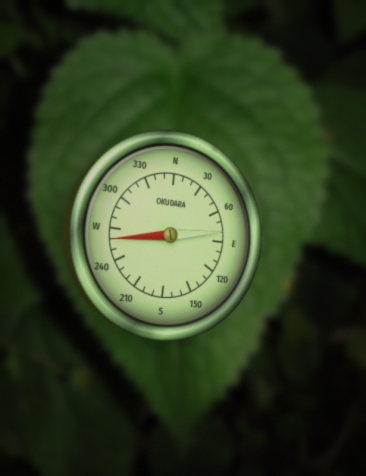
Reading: value=260 unit=°
